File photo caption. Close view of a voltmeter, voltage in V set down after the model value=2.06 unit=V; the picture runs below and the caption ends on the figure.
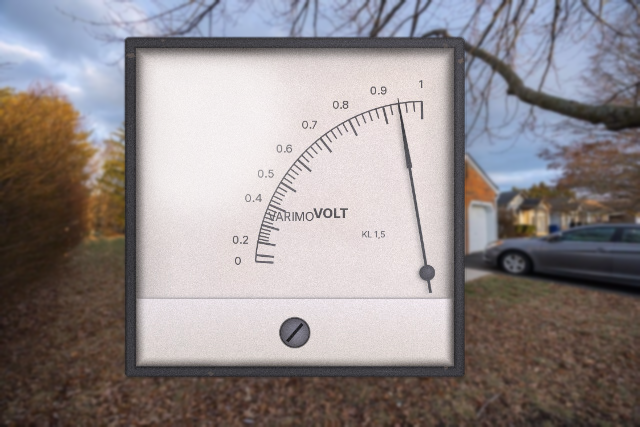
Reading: value=0.94 unit=V
